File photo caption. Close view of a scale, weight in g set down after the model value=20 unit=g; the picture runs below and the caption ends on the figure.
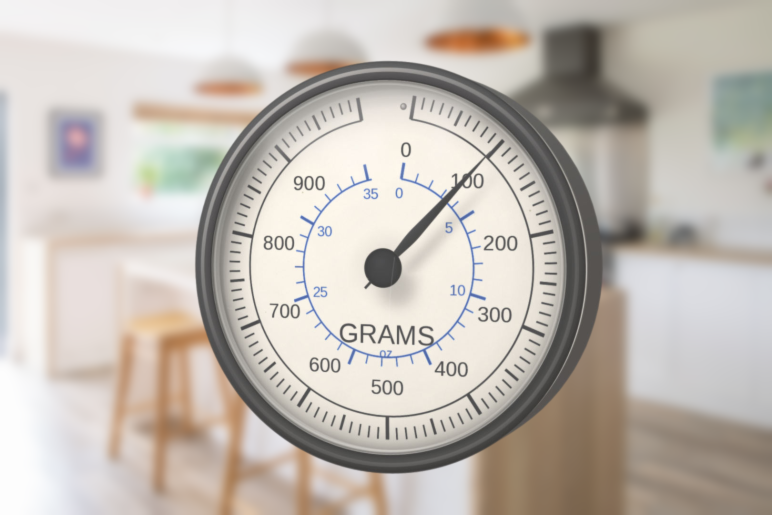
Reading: value=100 unit=g
